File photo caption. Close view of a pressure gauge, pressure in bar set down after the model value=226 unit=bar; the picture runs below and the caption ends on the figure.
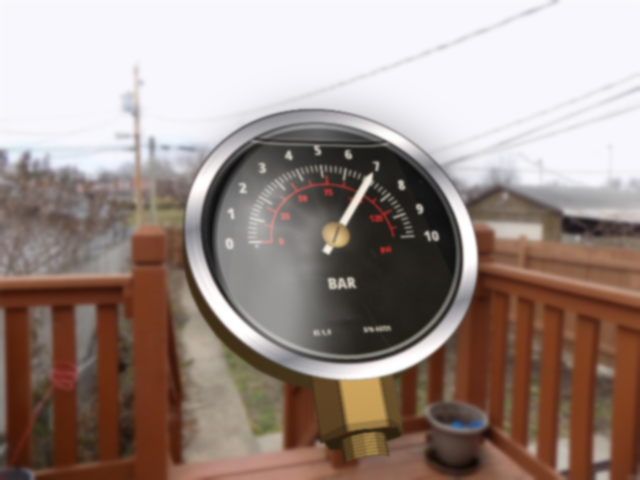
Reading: value=7 unit=bar
